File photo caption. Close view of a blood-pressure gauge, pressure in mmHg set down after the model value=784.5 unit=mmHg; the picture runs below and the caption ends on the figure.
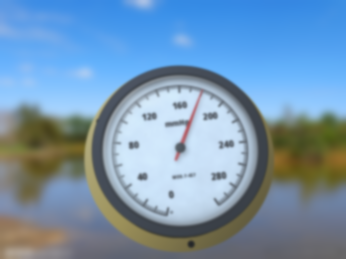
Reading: value=180 unit=mmHg
